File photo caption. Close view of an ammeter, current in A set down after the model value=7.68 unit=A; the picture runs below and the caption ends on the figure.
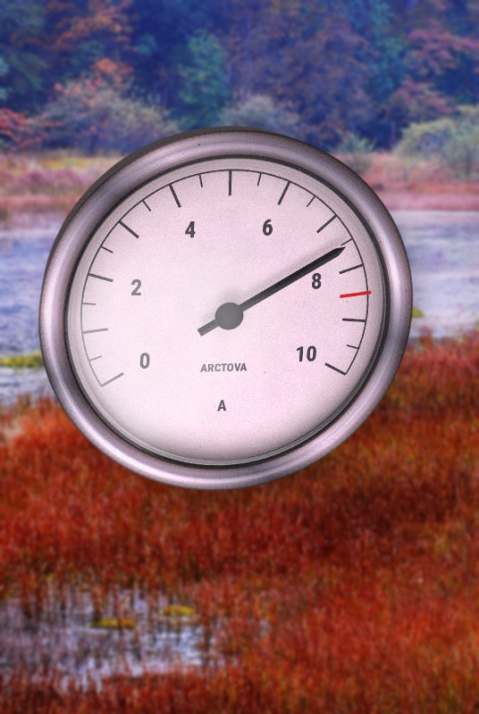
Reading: value=7.5 unit=A
